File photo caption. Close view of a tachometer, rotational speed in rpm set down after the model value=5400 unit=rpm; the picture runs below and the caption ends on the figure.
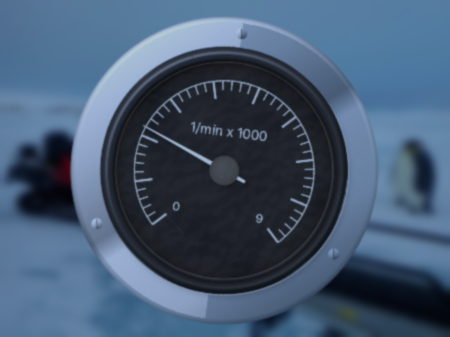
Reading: value=2200 unit=rpm
